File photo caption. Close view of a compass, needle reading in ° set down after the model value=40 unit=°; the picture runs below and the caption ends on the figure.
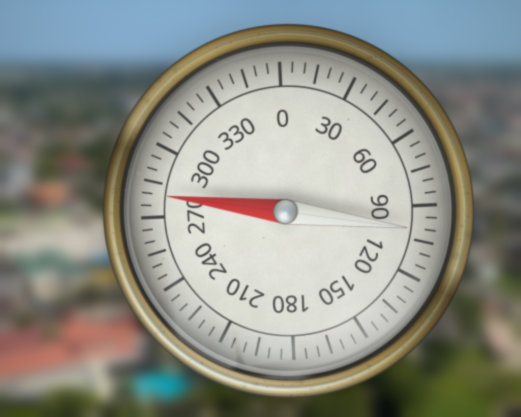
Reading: value=280 unit=°
